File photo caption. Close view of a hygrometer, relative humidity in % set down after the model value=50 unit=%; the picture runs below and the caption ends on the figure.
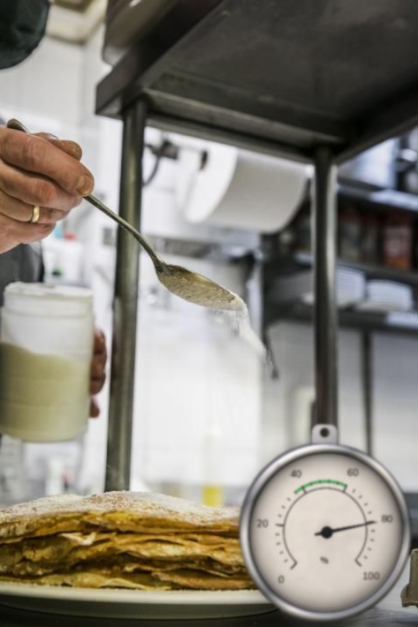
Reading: value=80 unit=%
